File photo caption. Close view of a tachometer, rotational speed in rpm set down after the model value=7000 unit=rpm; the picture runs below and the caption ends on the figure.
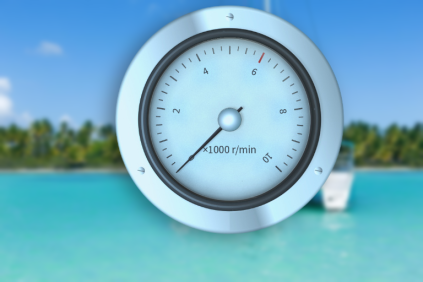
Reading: value=0 unit=rpm
